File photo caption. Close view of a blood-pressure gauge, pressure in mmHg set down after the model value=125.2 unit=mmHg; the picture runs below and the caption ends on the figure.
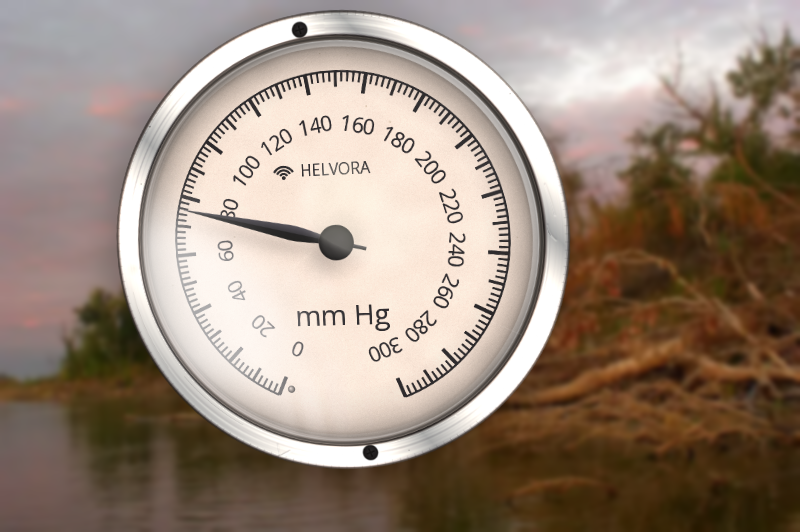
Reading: value=76 unit=mmHg
